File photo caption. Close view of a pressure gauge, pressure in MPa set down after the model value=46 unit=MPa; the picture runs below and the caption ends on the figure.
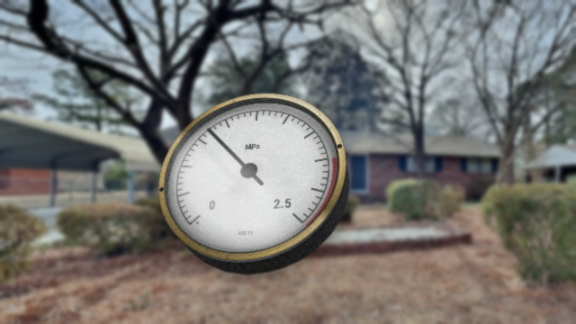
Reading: value=0.85 unit=MPa
